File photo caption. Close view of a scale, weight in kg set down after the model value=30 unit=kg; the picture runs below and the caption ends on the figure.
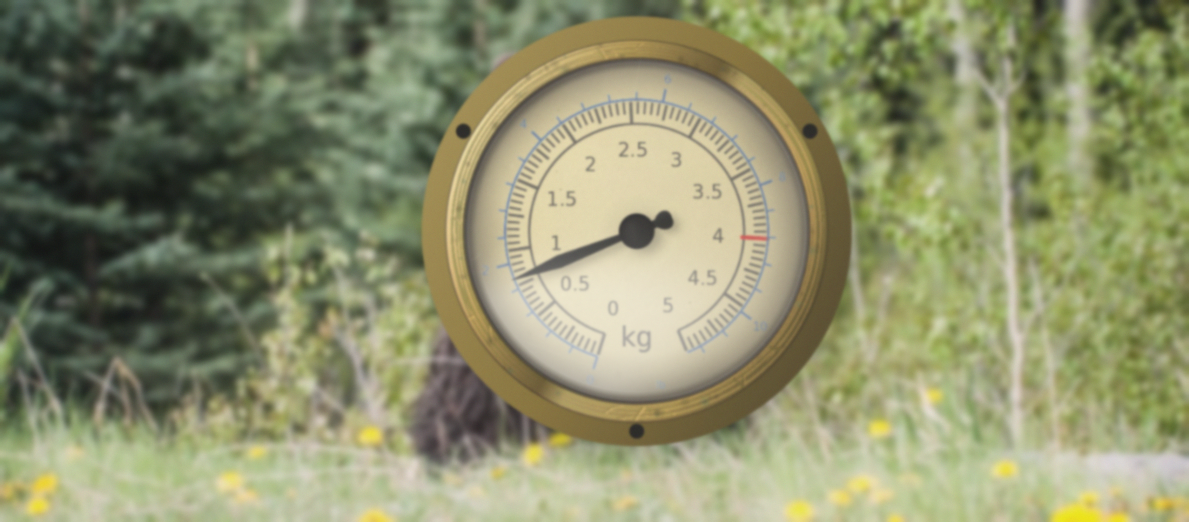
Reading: value=0.8 unit=kg
